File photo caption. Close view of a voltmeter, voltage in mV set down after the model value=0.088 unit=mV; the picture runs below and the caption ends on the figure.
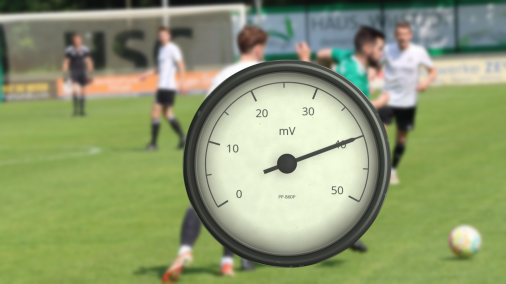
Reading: value=40 unit=mV
